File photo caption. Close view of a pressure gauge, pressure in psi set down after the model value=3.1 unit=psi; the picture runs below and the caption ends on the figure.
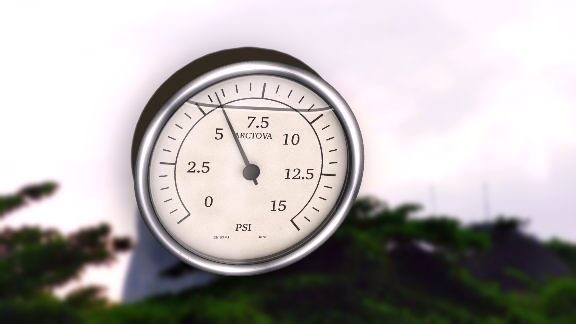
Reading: value=5.75 unit=psi
